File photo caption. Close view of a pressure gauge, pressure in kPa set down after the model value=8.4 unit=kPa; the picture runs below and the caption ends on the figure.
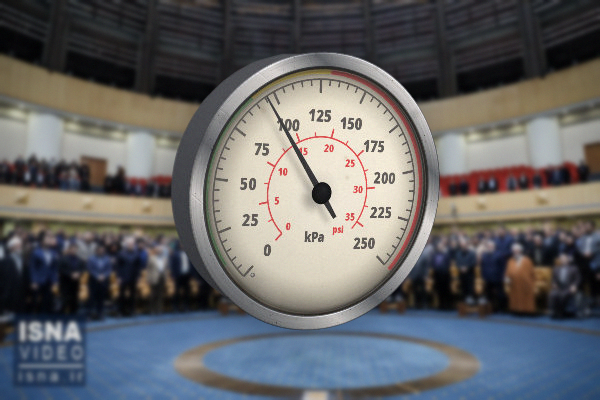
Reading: value=95 unit=kPa
